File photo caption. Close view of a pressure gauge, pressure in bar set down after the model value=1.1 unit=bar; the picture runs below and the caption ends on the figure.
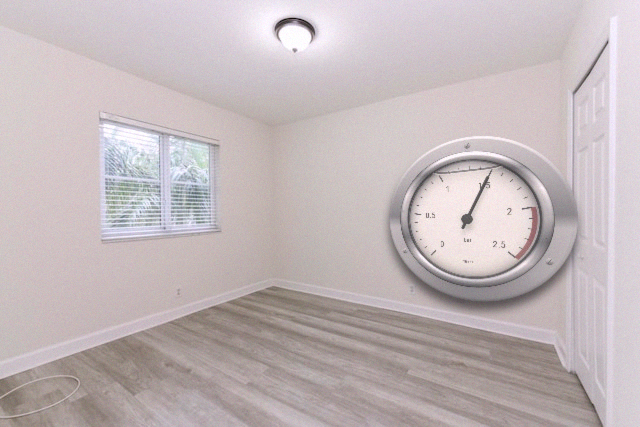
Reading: value=1.5 unit=bar
